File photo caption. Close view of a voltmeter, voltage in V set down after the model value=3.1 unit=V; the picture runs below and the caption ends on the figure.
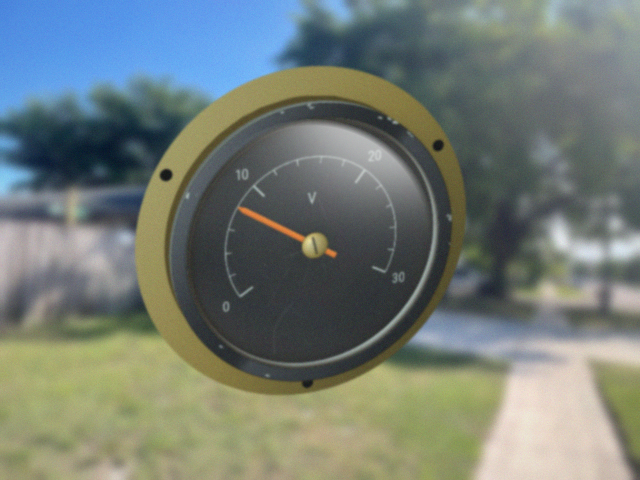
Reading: value=8 unit=V
